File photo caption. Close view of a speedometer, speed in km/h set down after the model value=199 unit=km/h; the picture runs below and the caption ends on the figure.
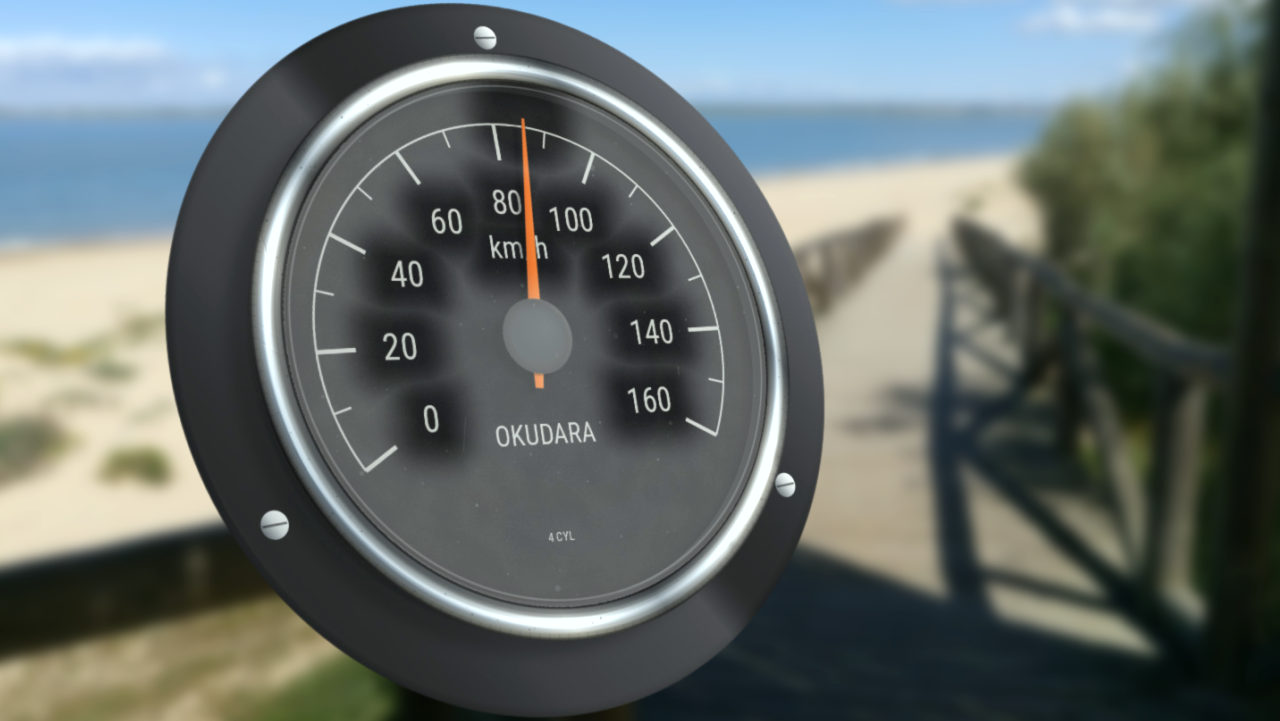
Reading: value=85 unit=km/h
